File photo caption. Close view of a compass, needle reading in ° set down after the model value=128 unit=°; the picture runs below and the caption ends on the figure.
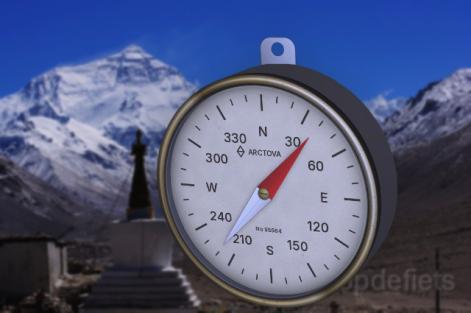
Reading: value=40 unit=°
